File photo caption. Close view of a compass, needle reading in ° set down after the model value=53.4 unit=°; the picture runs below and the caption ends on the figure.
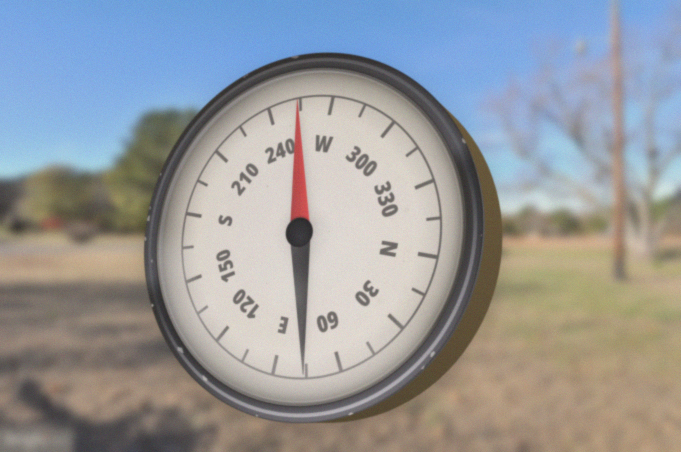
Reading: value=255 unit=°
